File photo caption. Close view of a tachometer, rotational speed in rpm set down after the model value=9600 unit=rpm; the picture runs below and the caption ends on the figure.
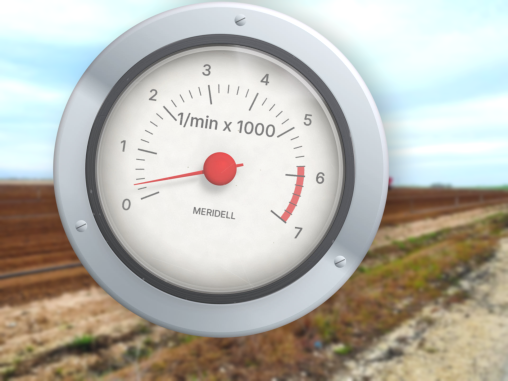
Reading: value=300 unit=rpm
